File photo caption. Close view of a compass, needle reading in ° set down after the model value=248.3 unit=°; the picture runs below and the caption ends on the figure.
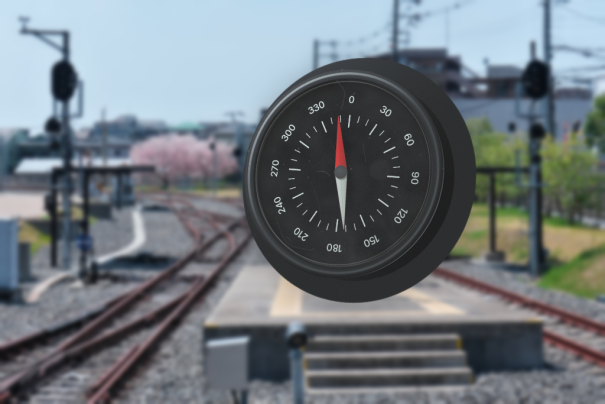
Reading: value=350 unit=°
